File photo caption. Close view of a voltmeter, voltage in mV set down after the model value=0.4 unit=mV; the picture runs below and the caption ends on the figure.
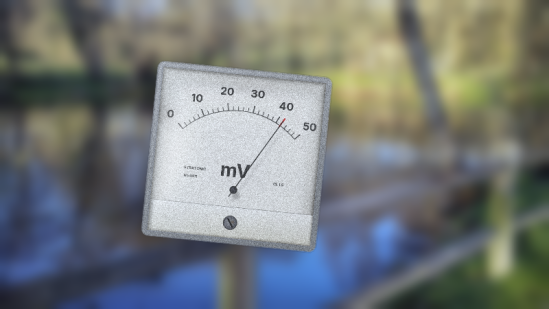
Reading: value=42 unit=mV
